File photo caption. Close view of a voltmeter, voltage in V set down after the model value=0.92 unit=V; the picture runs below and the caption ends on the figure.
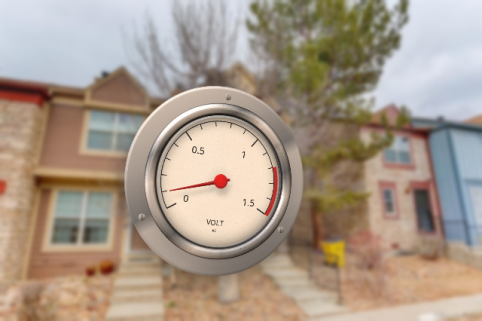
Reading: value=0.1 unit=V
